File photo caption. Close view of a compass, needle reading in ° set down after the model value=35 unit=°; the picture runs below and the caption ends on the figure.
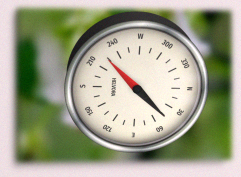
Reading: value=225 unit=°
